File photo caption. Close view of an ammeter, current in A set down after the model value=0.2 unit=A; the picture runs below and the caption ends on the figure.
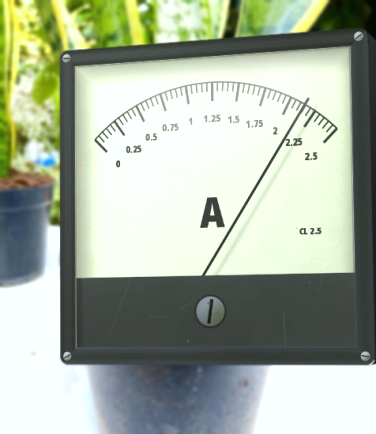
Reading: value=2.15 unit=A
